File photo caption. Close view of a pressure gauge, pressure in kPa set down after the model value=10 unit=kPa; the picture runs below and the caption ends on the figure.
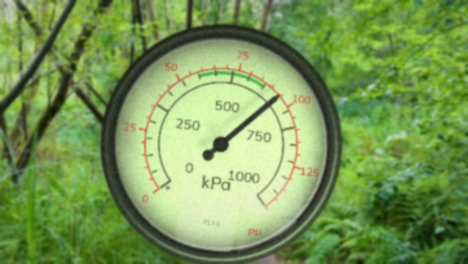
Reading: value=650 unit=kPa
